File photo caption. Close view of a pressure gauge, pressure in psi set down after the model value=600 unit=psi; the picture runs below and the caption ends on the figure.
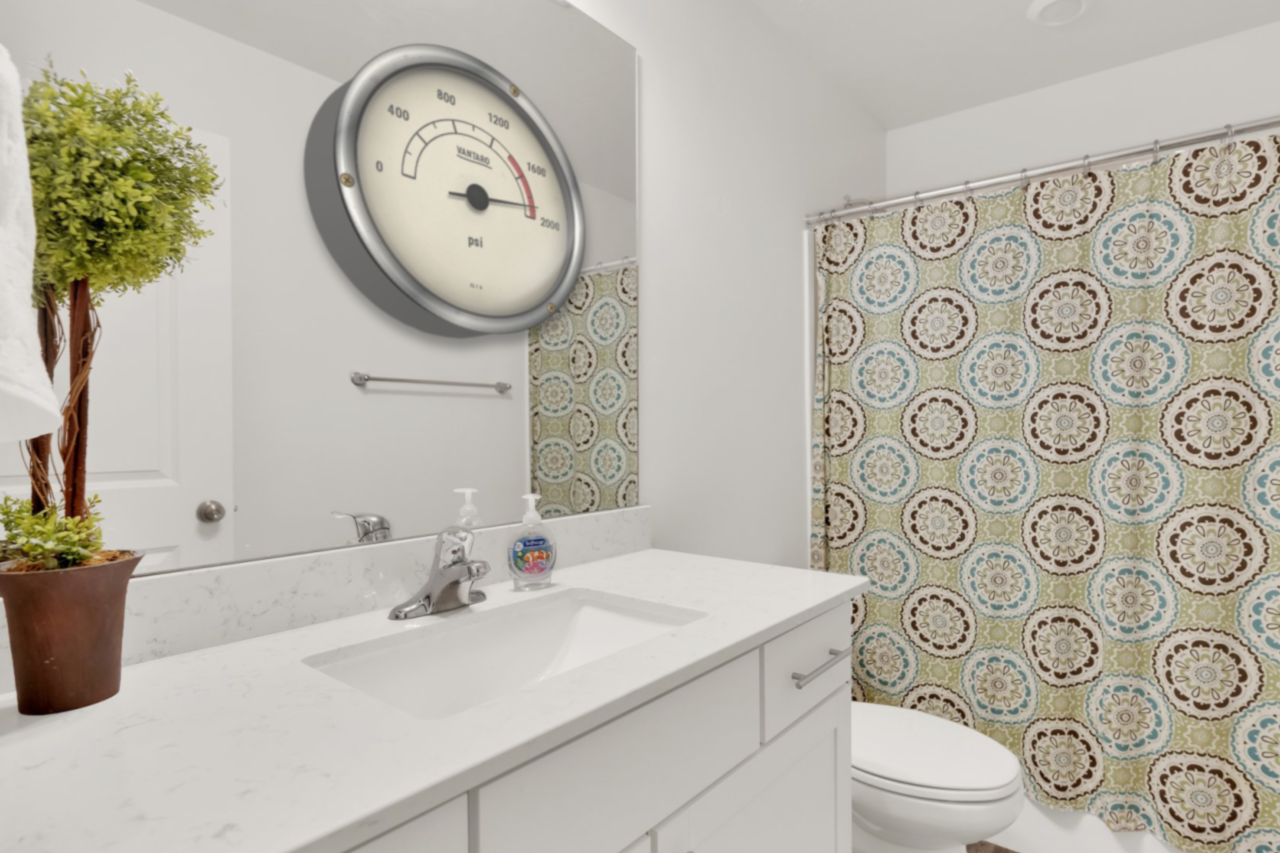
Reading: value=1900 unit=psi
